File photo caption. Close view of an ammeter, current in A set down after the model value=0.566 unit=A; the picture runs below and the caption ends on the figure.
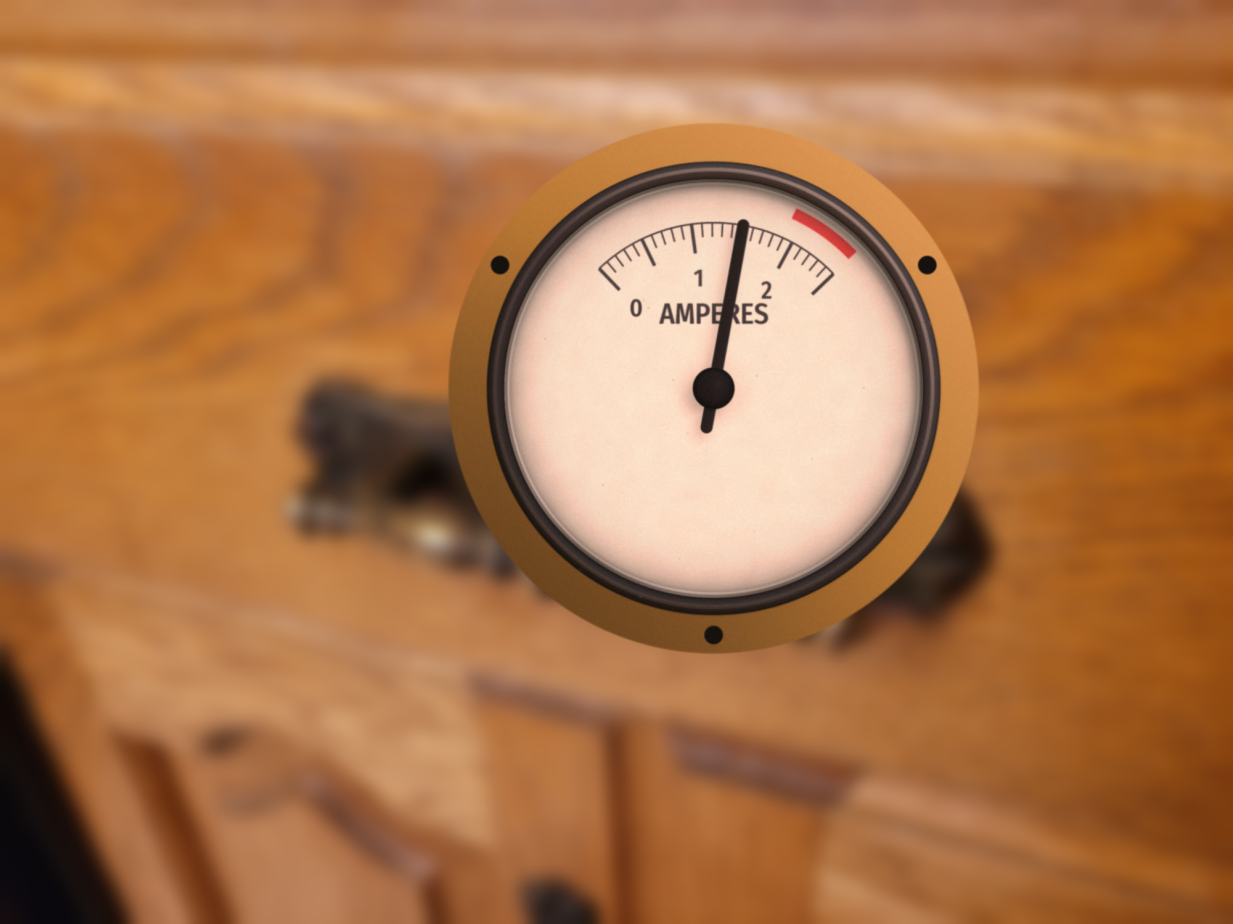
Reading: value=1.5 unit=A
